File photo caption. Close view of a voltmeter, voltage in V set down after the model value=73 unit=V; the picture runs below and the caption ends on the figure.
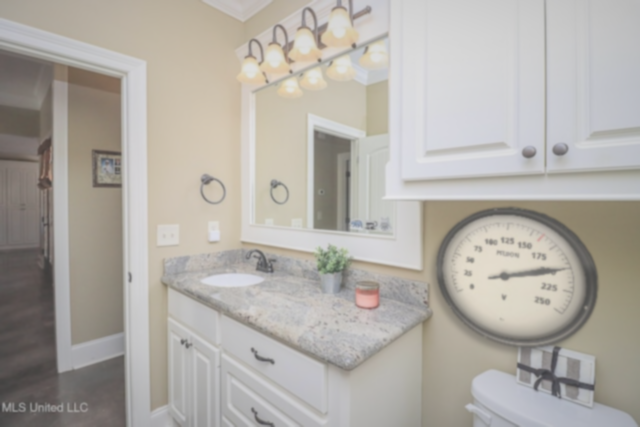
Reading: value=200 unit=V
